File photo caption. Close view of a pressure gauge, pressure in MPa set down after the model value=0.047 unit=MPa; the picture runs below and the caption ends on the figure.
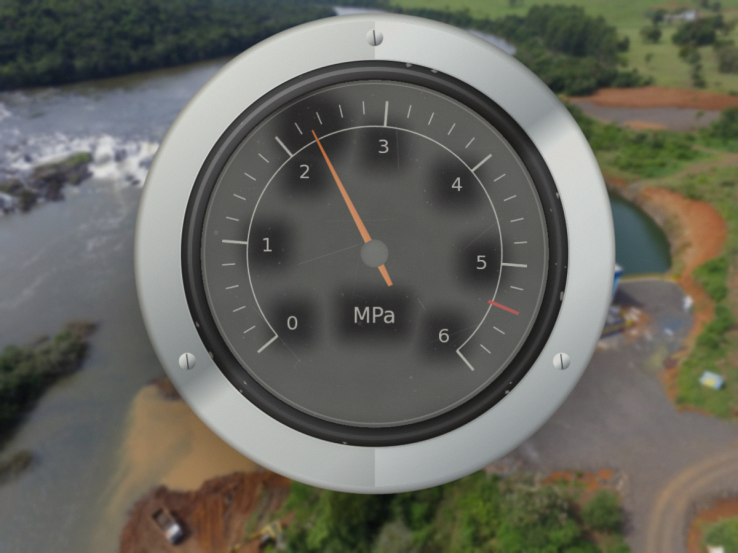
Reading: value=2.3 unit=MPa
